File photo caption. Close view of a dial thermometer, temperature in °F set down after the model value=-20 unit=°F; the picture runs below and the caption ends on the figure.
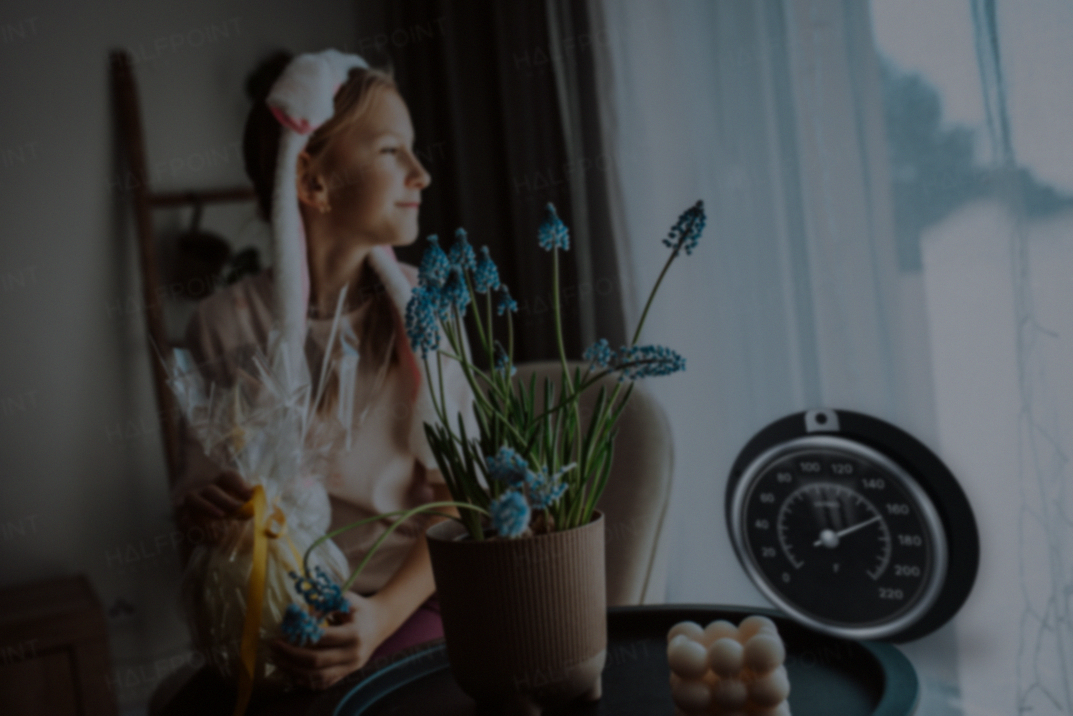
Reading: value=160 unit=°F
